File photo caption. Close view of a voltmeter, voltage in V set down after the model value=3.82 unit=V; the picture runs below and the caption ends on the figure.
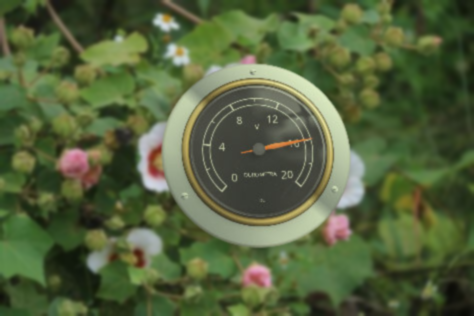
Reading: value=16 unit=V
